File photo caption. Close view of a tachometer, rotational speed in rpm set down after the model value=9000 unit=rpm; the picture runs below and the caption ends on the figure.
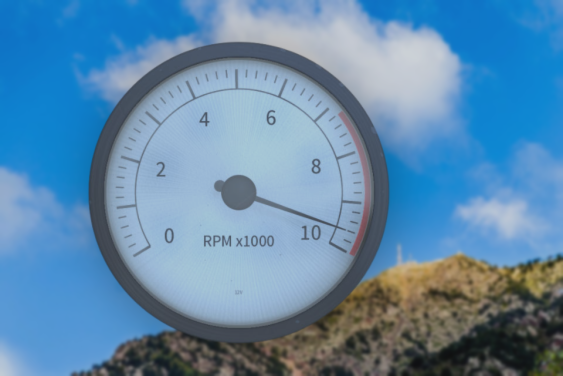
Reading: value=9600 unit=rpm
